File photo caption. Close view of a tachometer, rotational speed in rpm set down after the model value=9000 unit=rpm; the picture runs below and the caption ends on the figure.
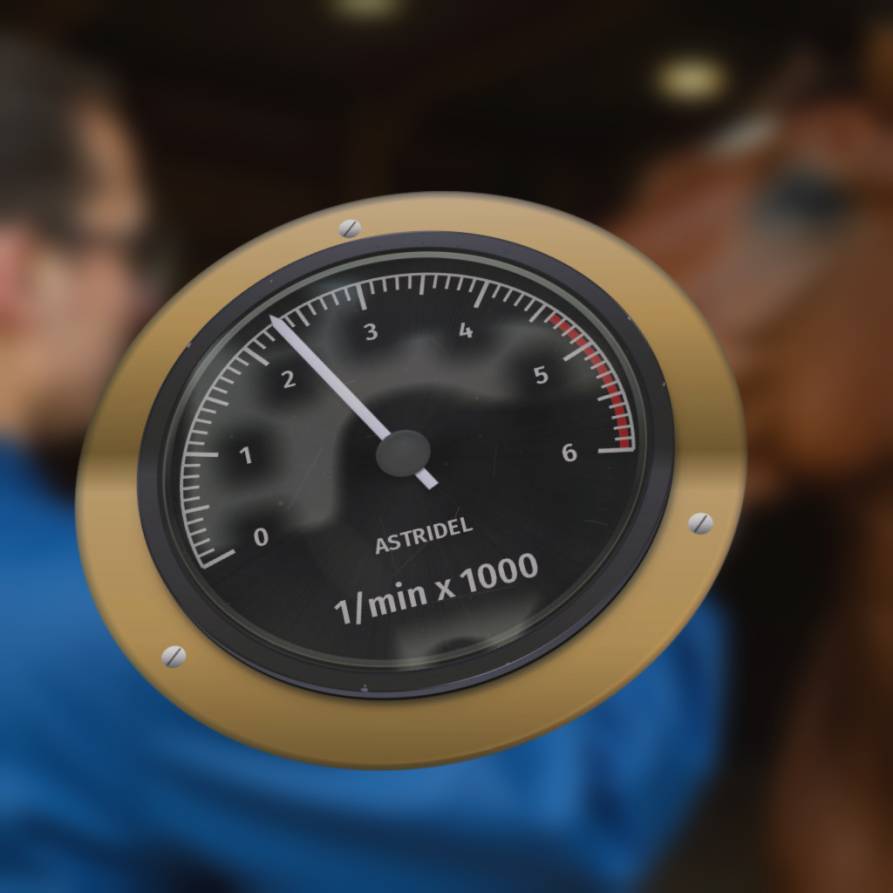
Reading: value=2300 unit=rpm
